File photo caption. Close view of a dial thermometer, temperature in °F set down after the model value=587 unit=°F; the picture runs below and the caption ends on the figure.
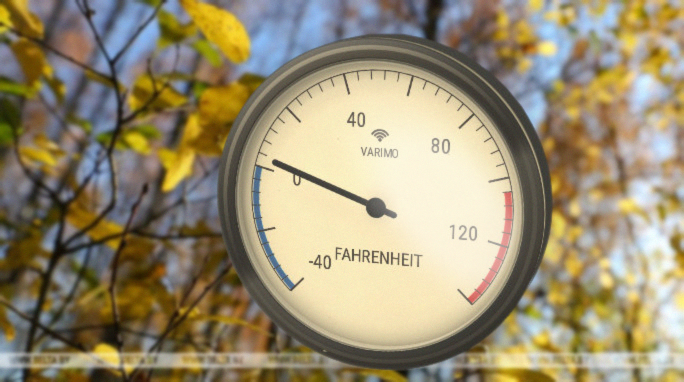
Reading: value=4 unit=°F
